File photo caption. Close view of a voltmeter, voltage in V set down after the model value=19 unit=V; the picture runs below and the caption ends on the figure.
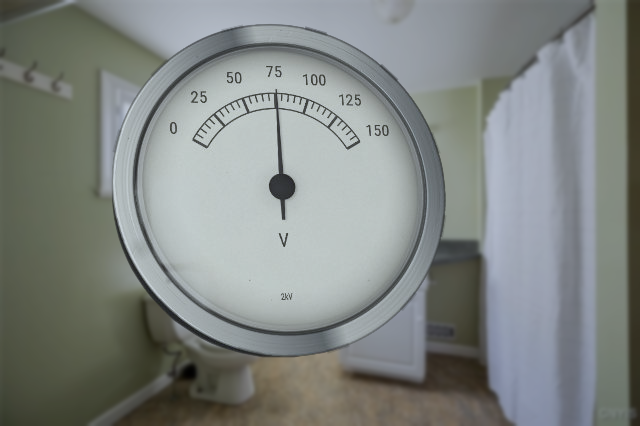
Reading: value=75 unit=V
